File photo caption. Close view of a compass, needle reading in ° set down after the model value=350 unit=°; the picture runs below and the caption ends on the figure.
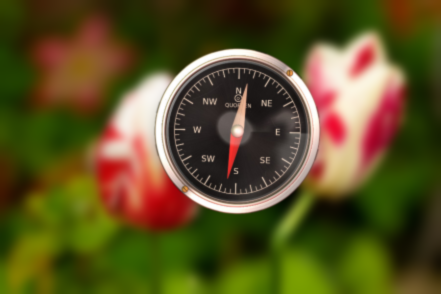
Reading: value=190 unit=°
